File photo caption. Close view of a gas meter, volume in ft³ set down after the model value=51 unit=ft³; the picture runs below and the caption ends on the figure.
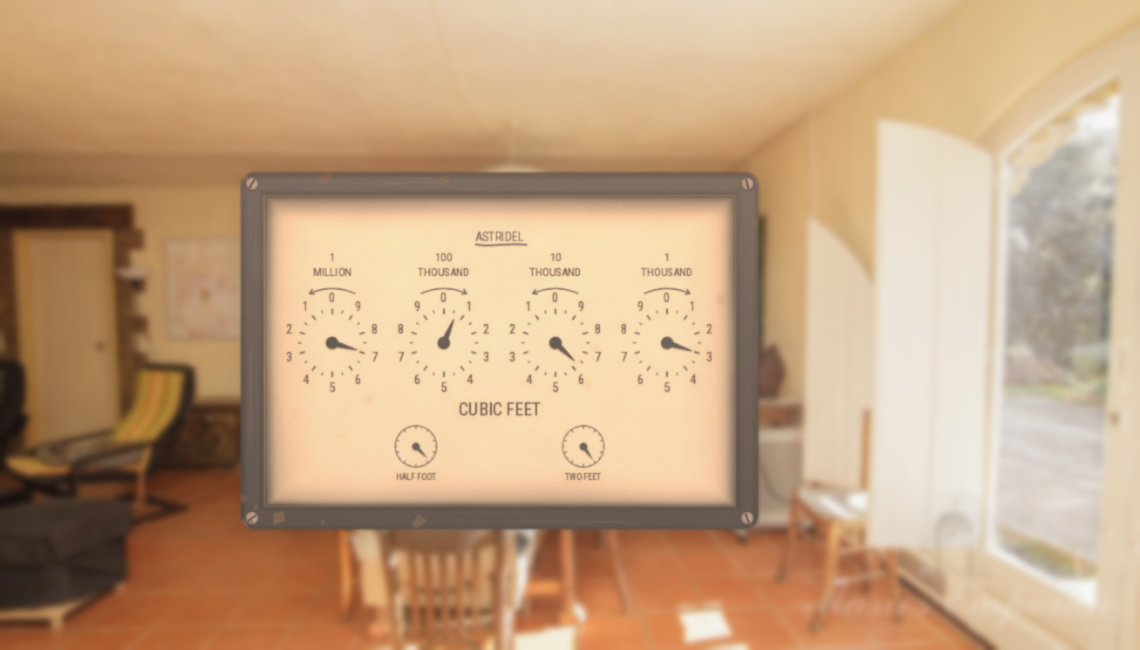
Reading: value=706300 unit=ft³
